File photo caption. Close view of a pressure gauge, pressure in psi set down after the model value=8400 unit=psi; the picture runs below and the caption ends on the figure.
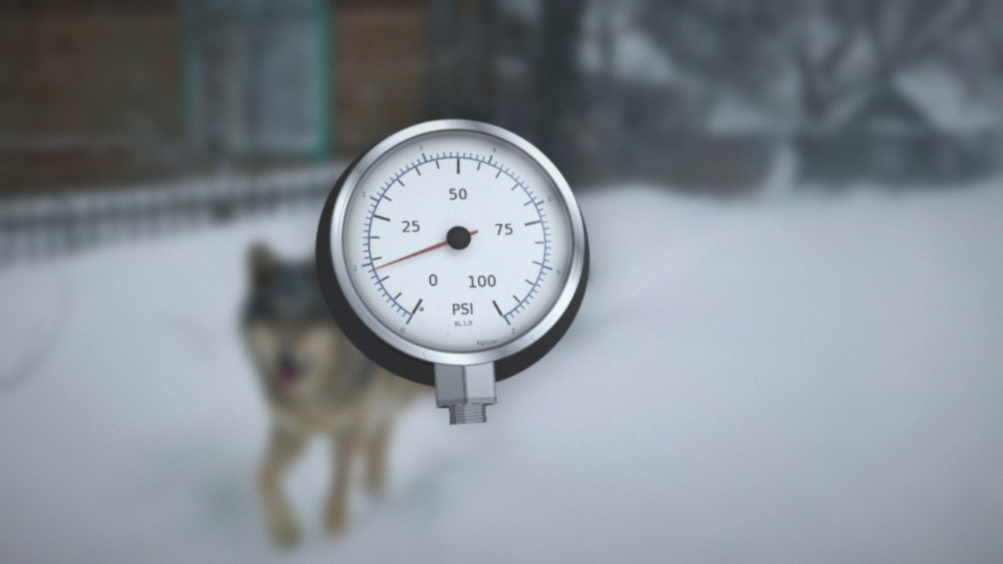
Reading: value=12.5 unit=psi
